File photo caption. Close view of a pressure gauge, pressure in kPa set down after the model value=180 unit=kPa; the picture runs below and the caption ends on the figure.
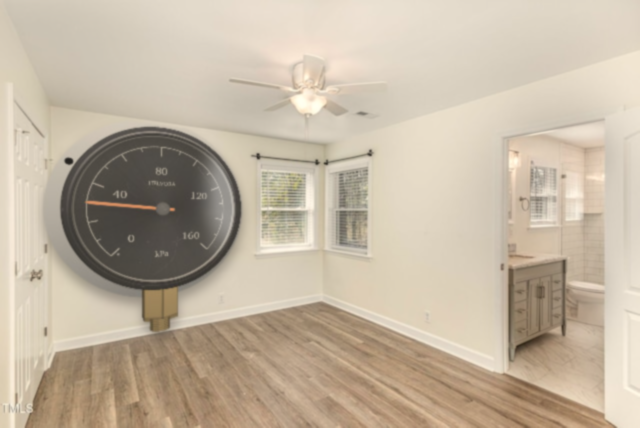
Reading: value=30 unit=kPa
